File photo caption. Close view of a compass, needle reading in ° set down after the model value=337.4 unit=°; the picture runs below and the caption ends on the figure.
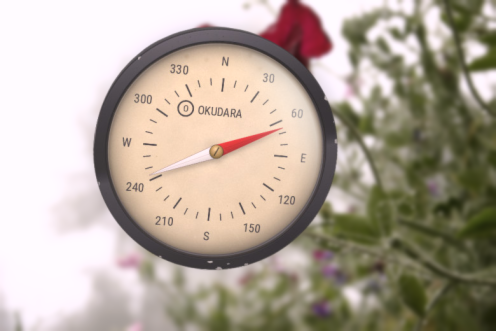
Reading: value=65 unit=°
